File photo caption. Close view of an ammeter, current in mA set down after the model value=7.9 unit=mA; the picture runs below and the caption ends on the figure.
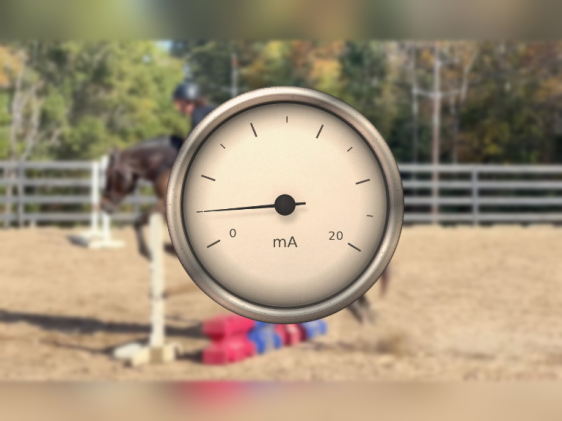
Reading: value=2 unit=mA
